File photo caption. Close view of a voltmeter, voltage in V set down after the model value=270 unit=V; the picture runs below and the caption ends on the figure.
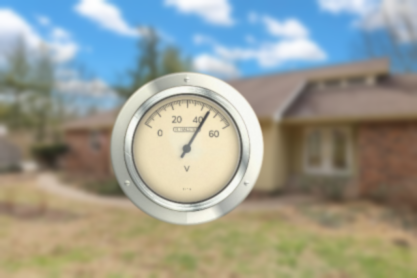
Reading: value=45 unit=V
